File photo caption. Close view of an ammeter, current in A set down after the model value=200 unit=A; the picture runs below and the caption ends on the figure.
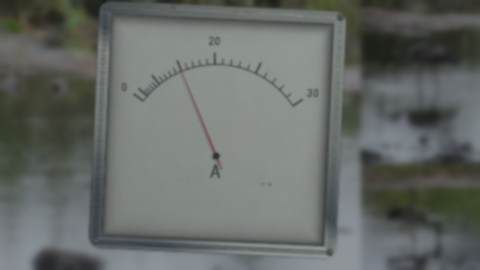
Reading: value=15 unit=A
